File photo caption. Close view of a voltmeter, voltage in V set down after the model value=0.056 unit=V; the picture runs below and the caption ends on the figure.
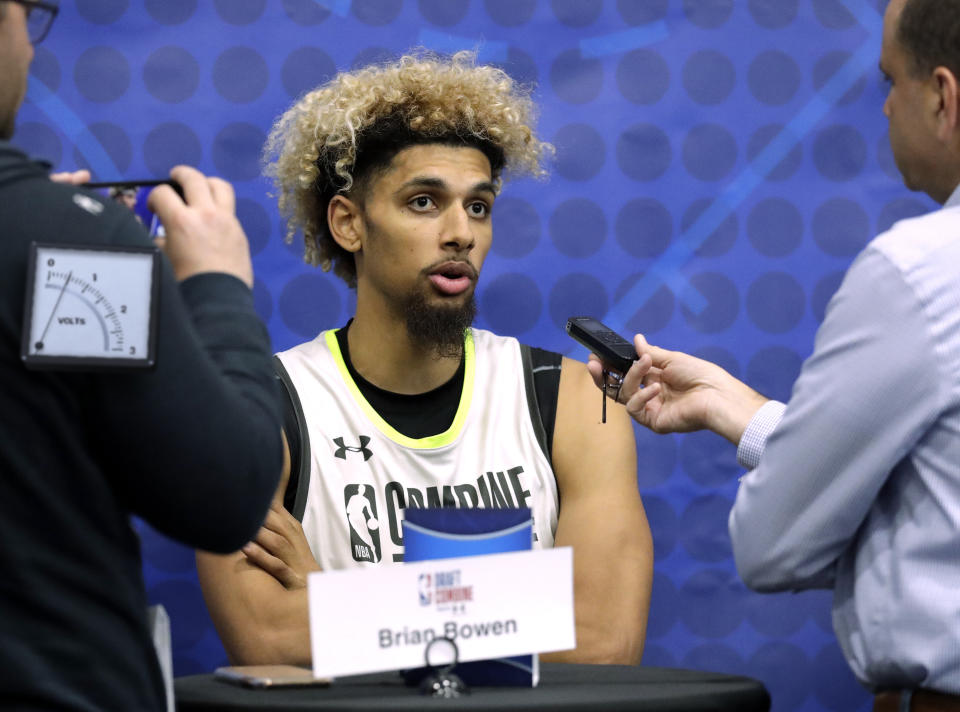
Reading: value=0.5 unit=V
